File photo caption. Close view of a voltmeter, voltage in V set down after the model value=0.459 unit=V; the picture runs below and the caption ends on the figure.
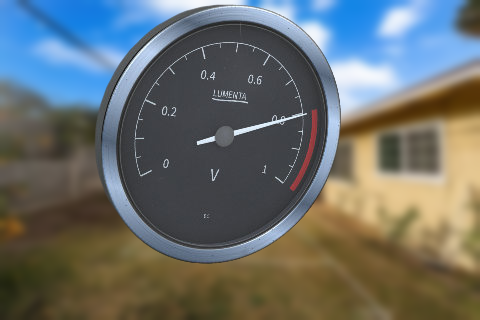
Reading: value=0.8 unit=V
